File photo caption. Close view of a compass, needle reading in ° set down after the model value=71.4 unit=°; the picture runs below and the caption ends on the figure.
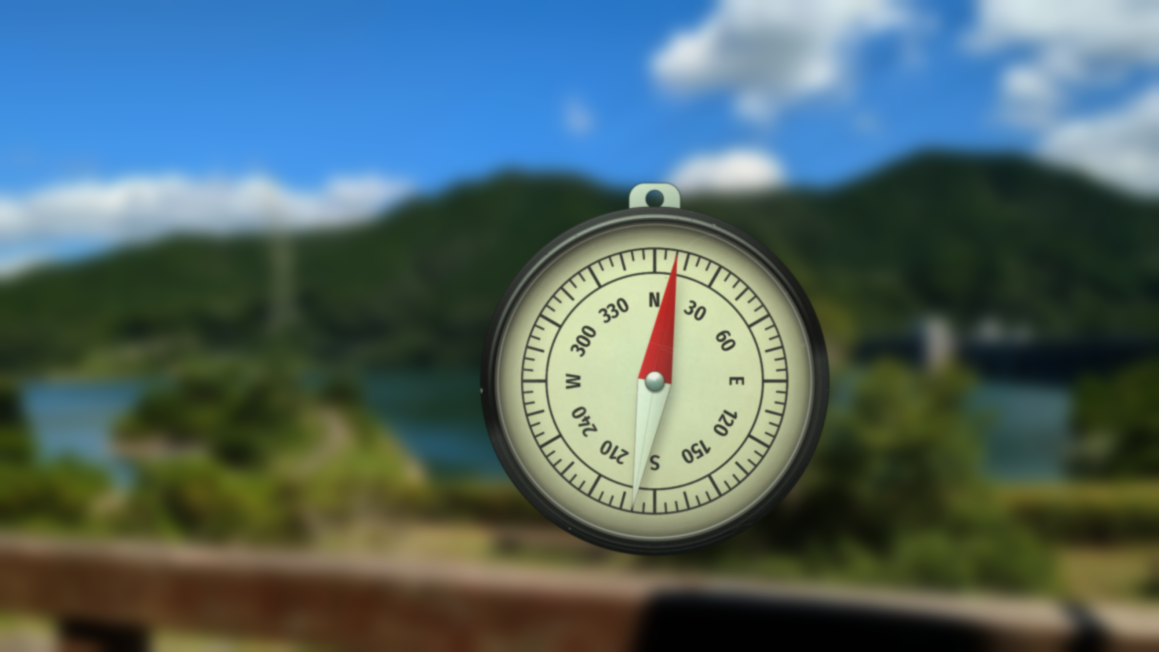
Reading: value=10 unit=°
